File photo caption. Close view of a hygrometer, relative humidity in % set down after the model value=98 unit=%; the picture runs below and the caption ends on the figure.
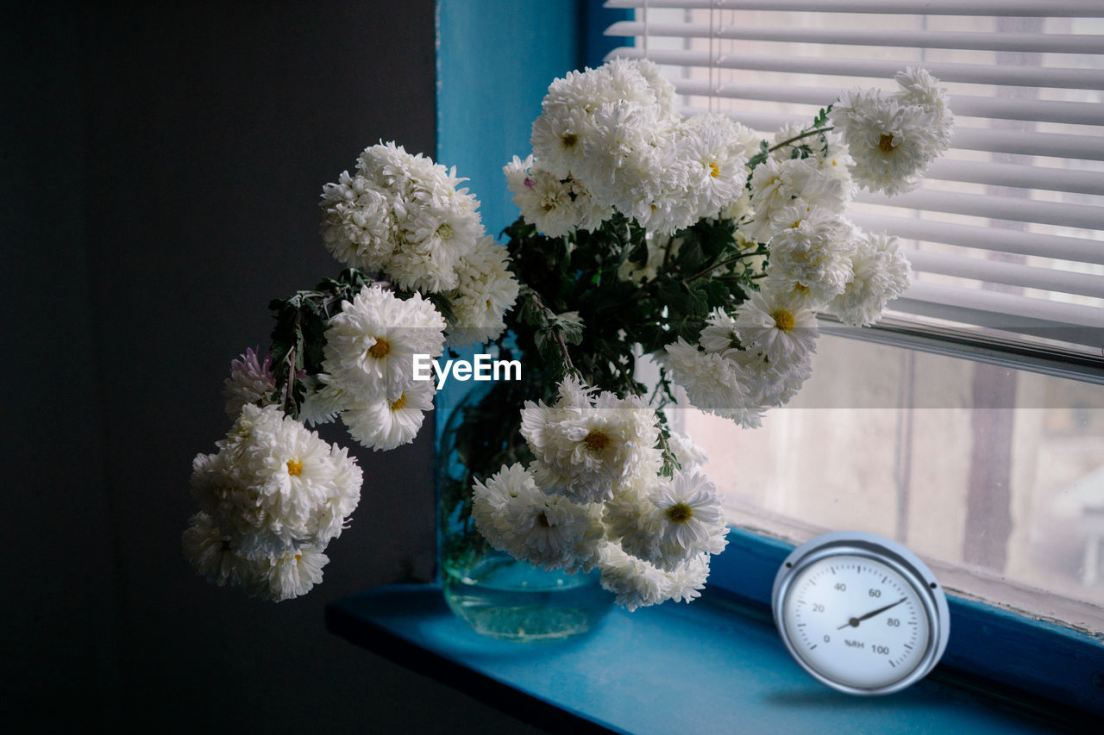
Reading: value=70 unit=%
